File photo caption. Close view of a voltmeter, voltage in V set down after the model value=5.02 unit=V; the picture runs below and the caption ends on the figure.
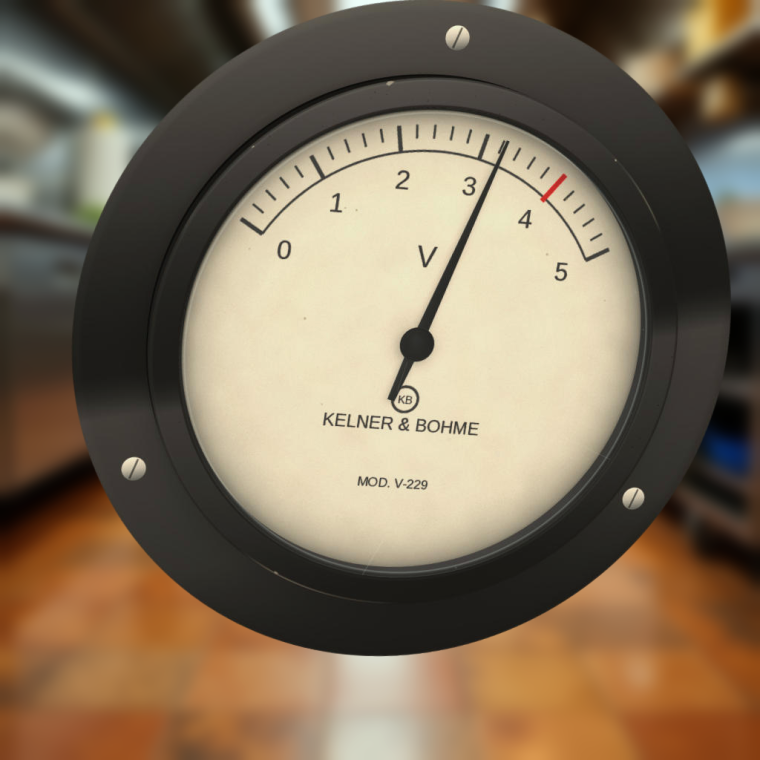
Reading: value=3.2 unit=V
